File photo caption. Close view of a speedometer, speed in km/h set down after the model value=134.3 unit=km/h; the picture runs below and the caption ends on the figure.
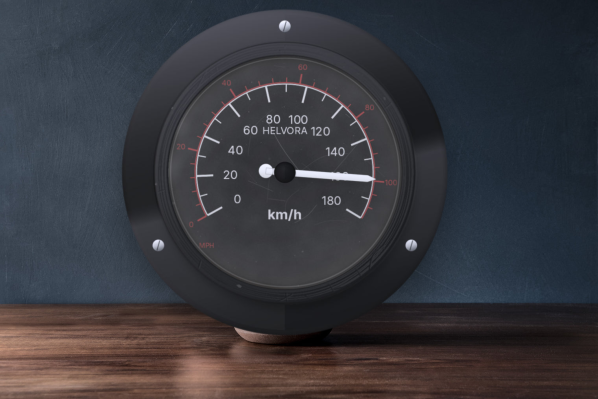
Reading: value=160 unit=km/h
